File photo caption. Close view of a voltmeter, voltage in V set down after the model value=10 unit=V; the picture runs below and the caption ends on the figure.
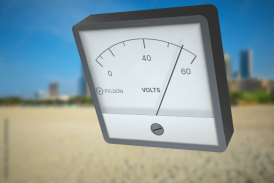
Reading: value=55 unit=V
